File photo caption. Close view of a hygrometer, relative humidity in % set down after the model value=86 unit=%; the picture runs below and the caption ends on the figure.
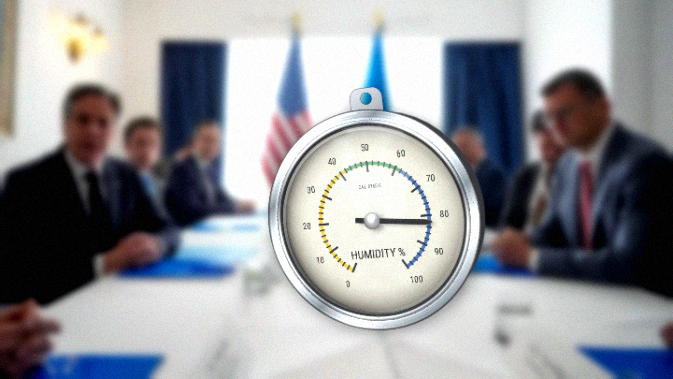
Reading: value=82 unit=%
